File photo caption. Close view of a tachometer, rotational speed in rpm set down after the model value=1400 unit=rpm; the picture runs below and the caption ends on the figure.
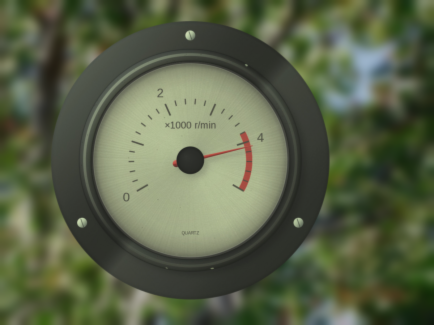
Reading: value=4100 unit=rpm
